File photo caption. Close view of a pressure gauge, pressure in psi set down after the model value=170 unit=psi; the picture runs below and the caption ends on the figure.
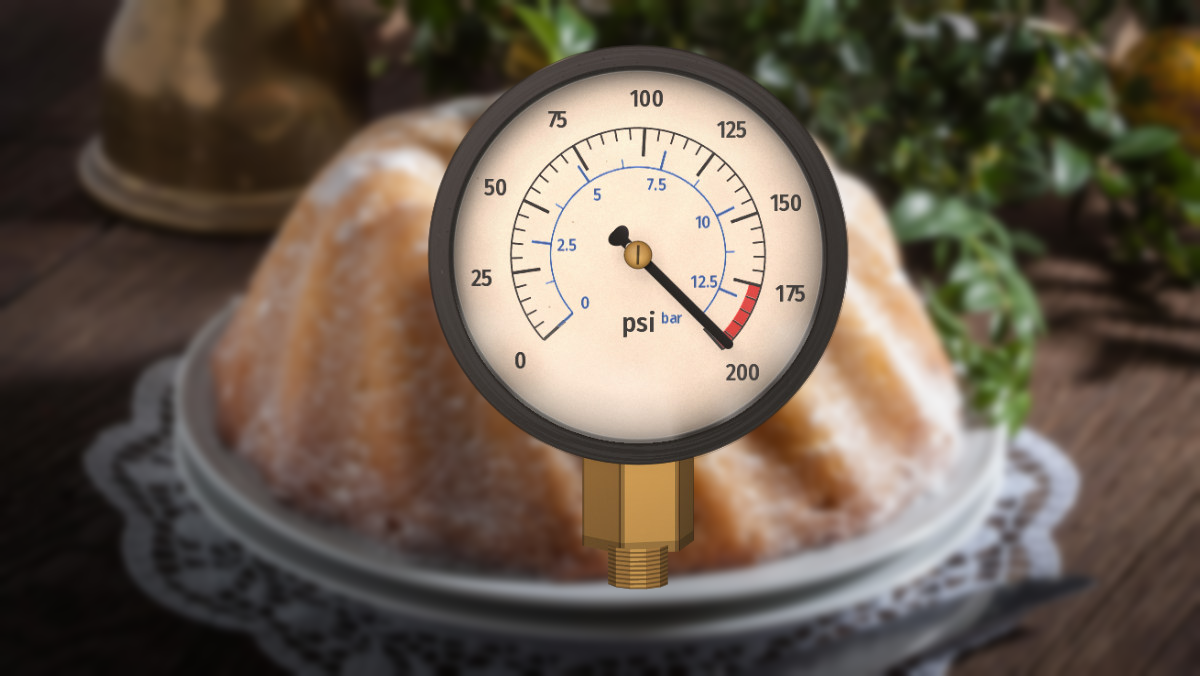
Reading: value=197.5 unit=psi
